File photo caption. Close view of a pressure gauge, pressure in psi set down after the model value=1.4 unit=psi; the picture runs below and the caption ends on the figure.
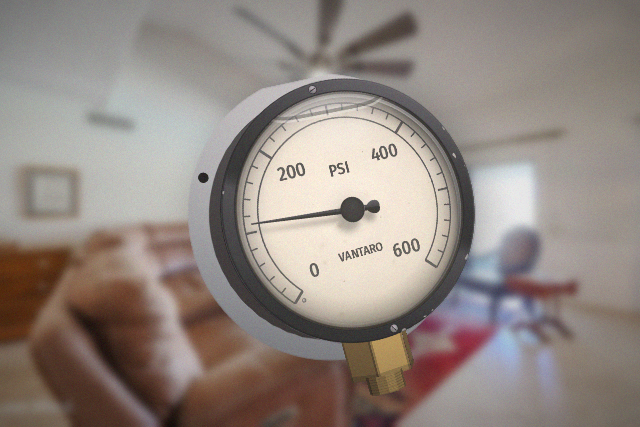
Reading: value=110 unit=psi
